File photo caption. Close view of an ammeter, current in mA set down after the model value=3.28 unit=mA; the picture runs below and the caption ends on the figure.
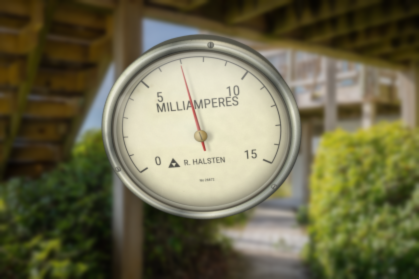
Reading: value=7 unit=mA
